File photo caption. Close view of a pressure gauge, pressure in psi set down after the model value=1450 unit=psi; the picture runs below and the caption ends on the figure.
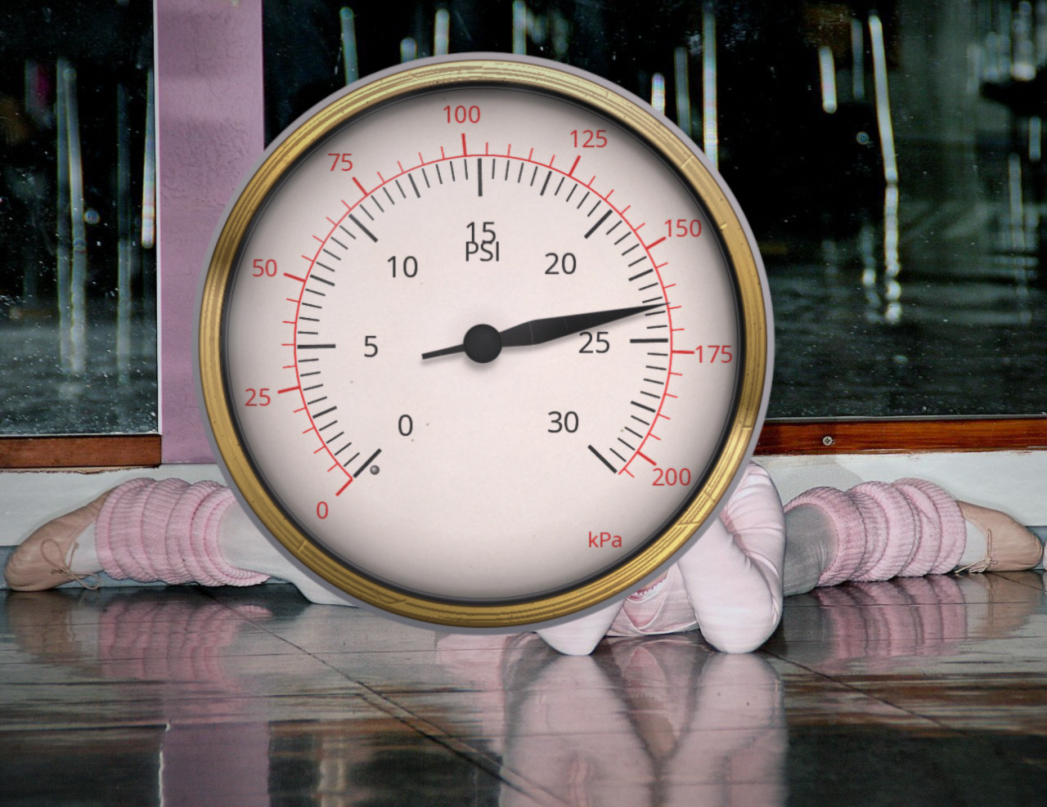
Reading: value=23.75 unit=psi
